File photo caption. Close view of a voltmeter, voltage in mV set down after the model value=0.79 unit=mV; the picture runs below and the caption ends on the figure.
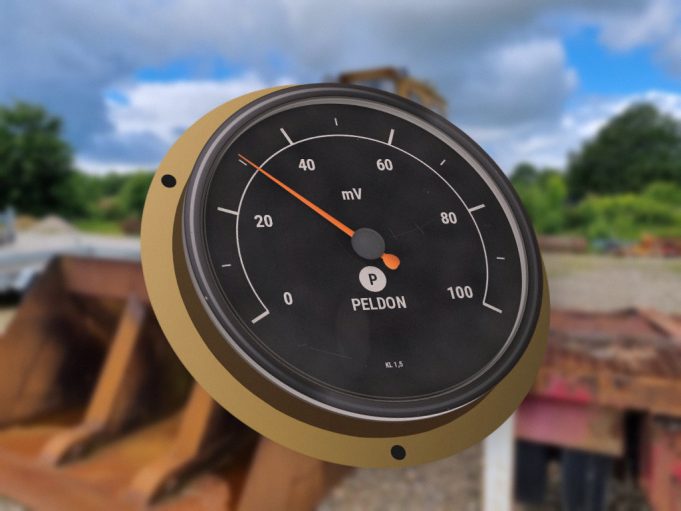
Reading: value=30 unit=mV
